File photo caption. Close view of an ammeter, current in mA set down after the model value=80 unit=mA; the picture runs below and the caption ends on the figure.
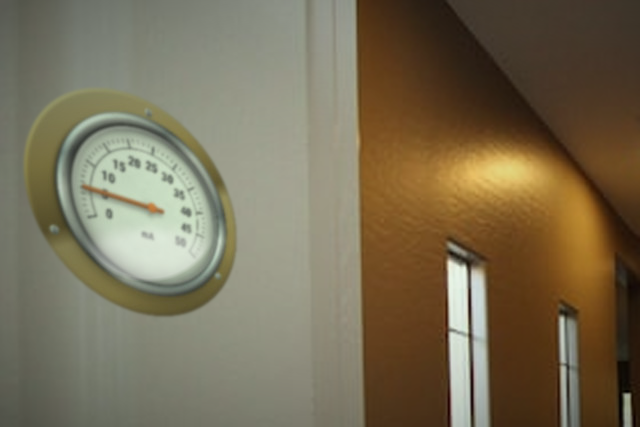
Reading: value=5 unit=mA
